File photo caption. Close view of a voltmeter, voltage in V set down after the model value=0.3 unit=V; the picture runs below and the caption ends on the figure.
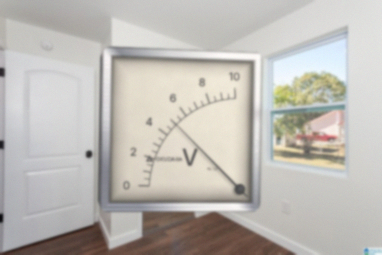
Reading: value=5 unit=V
